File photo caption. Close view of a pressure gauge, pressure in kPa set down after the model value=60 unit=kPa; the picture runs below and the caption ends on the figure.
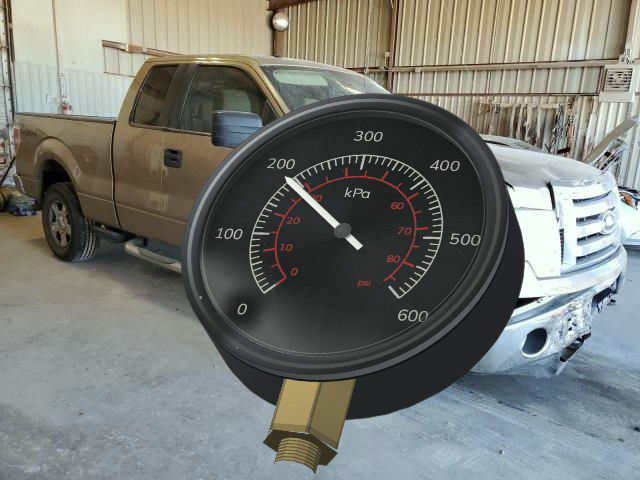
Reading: value=190 unit=kPa
